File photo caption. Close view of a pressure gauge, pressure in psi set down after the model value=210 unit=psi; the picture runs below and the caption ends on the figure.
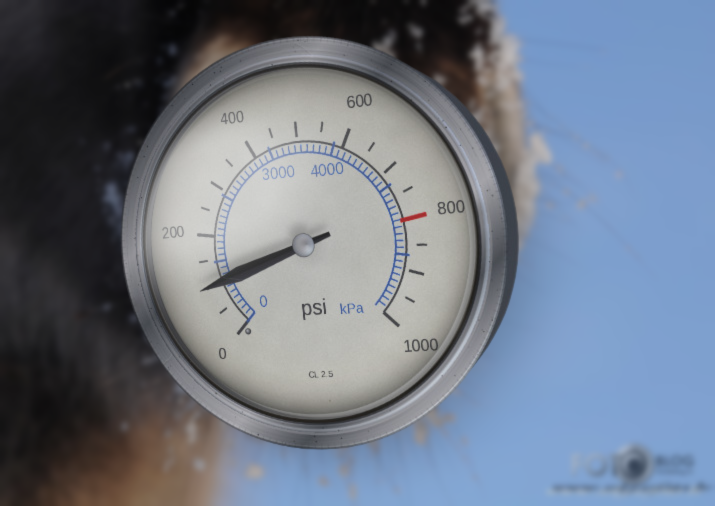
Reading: value=100 unit=psi
